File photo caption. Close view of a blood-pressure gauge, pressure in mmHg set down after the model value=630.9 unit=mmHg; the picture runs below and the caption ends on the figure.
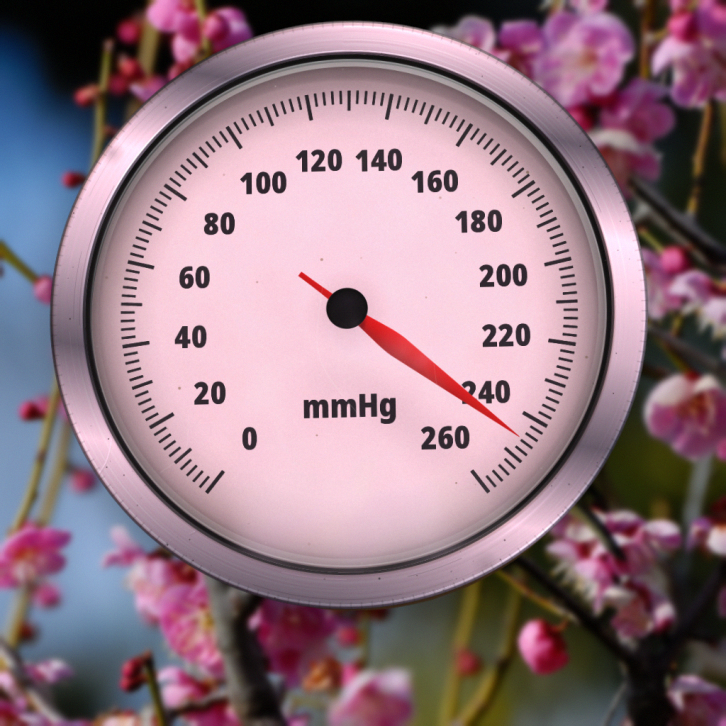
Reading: value=246 unit=mmHg
